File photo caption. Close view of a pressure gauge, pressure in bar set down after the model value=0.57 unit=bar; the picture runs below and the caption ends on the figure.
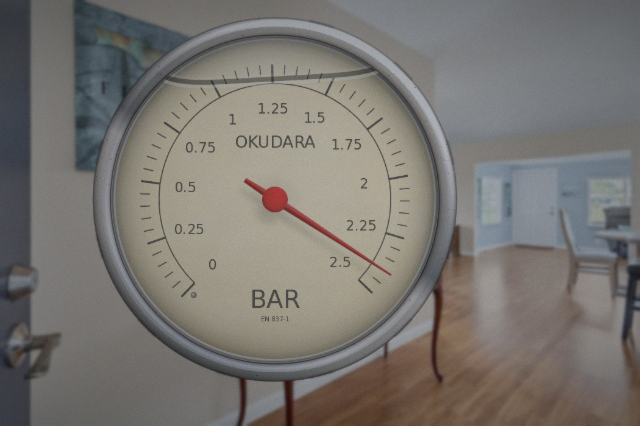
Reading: value=2.4 unit=bar
